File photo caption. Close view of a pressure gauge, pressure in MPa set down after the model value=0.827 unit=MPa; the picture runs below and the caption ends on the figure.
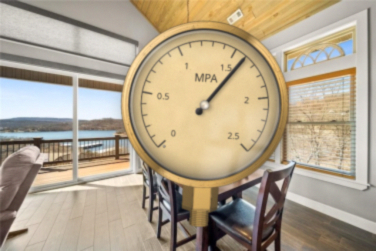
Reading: value=1.6 unit=MPa
